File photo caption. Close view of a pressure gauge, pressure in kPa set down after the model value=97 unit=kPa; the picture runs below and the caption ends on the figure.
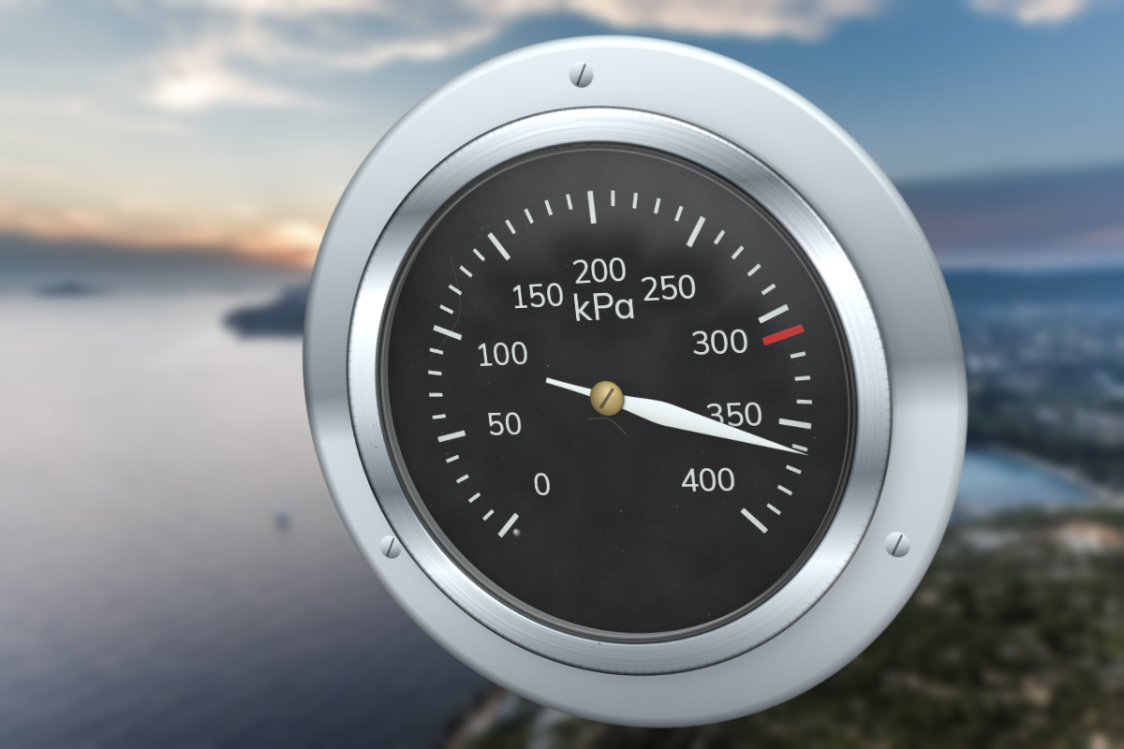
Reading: value=360 unit=kPa
